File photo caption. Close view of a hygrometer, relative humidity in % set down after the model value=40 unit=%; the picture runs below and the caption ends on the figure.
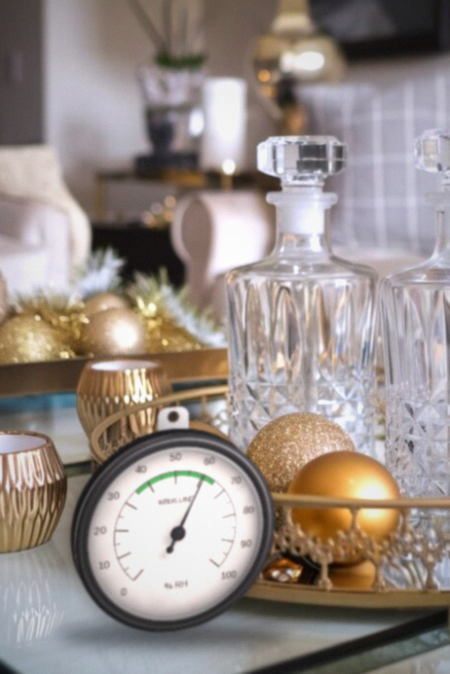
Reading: value=60 unit=%
